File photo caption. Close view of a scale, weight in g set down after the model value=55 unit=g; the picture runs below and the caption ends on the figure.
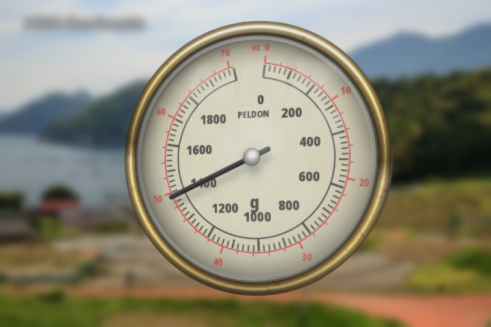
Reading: value=1400 unit=g
